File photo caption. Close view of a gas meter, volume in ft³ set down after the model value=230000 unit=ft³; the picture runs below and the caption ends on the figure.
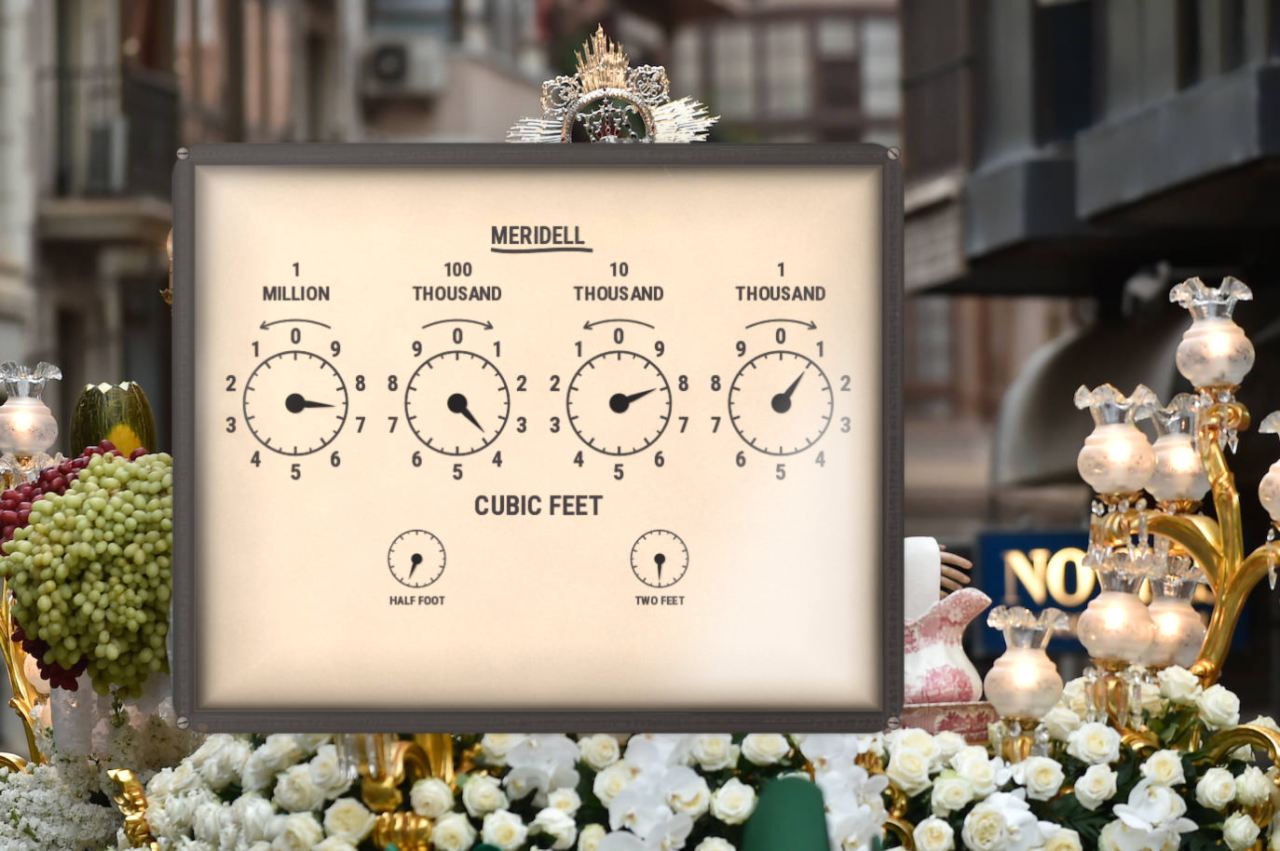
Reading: value=738100 unit=ft³
